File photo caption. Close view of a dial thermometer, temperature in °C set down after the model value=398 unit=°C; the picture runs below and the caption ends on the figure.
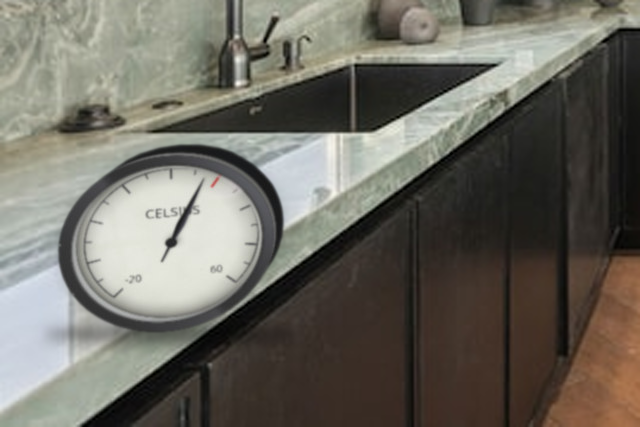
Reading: value=27.5 unit=°C
